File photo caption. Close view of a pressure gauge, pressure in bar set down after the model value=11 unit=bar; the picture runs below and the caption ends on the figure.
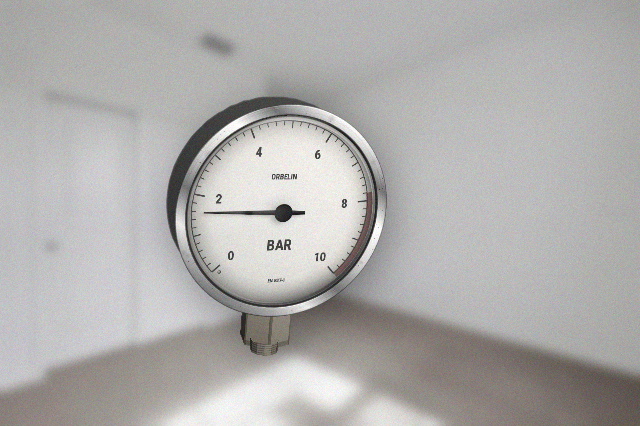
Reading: value=1.6 unit=bar
